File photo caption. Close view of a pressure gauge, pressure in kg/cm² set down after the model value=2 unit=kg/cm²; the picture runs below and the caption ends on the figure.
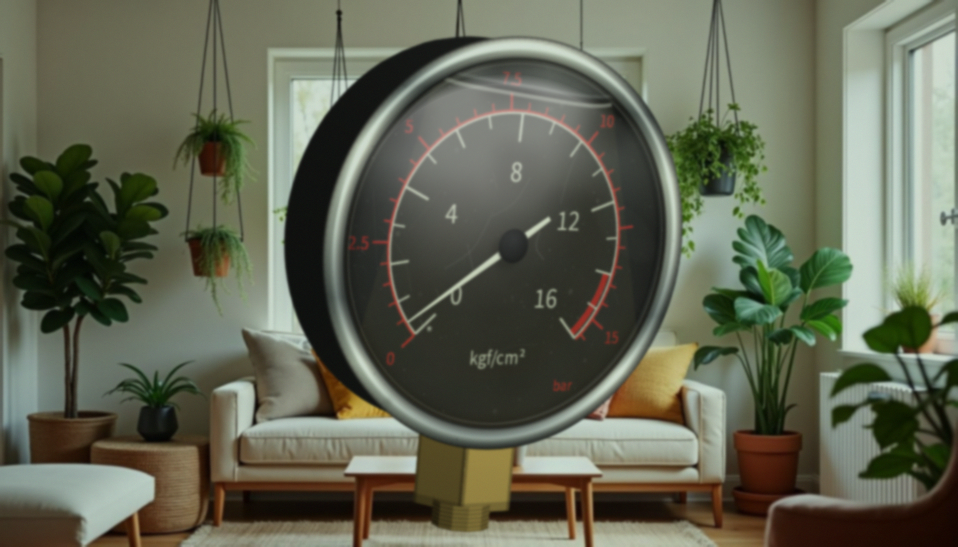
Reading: value=0.5 unit=kg/cm²
